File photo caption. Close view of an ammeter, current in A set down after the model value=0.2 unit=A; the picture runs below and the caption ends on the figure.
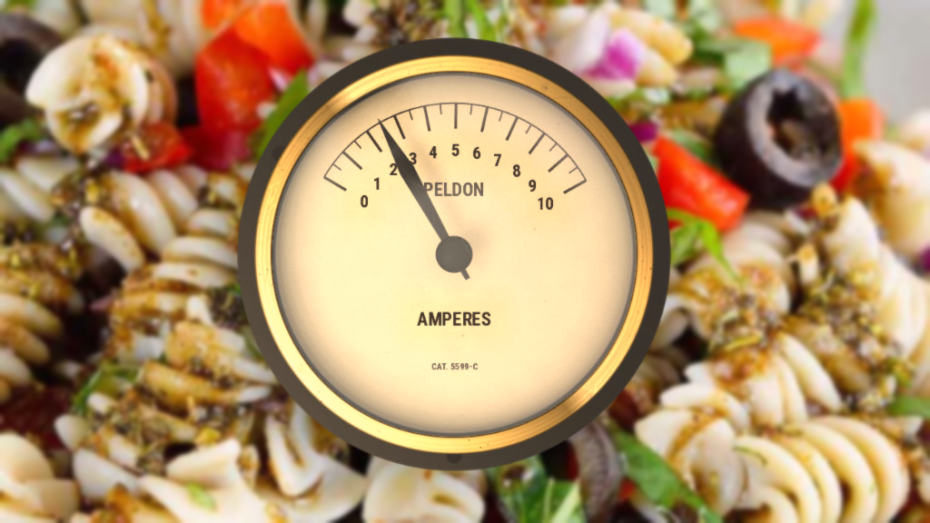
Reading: value=2.5 unit=A
